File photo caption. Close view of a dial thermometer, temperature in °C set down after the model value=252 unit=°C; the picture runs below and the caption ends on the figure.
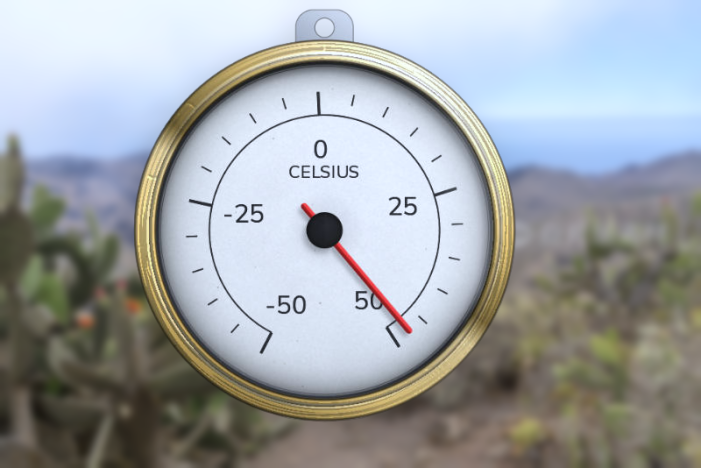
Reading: value=47.5 unit=°C
